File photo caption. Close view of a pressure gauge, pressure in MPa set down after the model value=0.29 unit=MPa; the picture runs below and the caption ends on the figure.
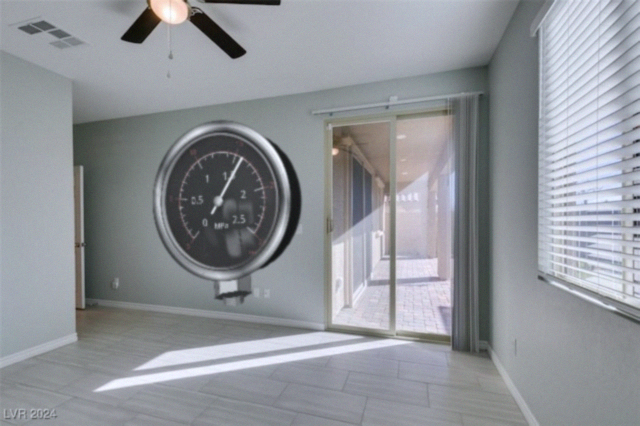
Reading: value=1.6 unit=MPa
